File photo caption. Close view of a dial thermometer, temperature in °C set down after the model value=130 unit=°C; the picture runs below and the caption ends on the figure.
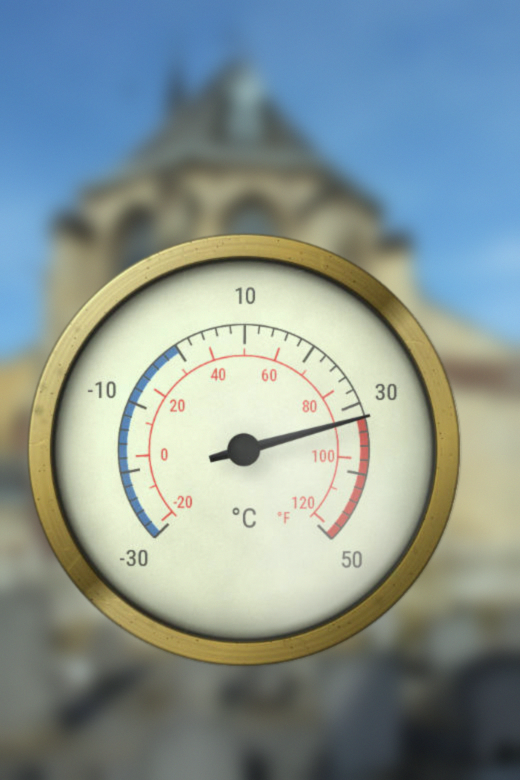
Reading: value=32 unit=°C
